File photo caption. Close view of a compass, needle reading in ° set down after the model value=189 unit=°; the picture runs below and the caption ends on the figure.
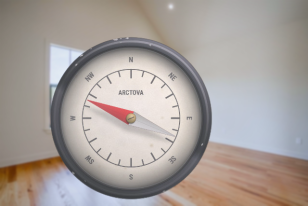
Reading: value=292.5 unit=°
